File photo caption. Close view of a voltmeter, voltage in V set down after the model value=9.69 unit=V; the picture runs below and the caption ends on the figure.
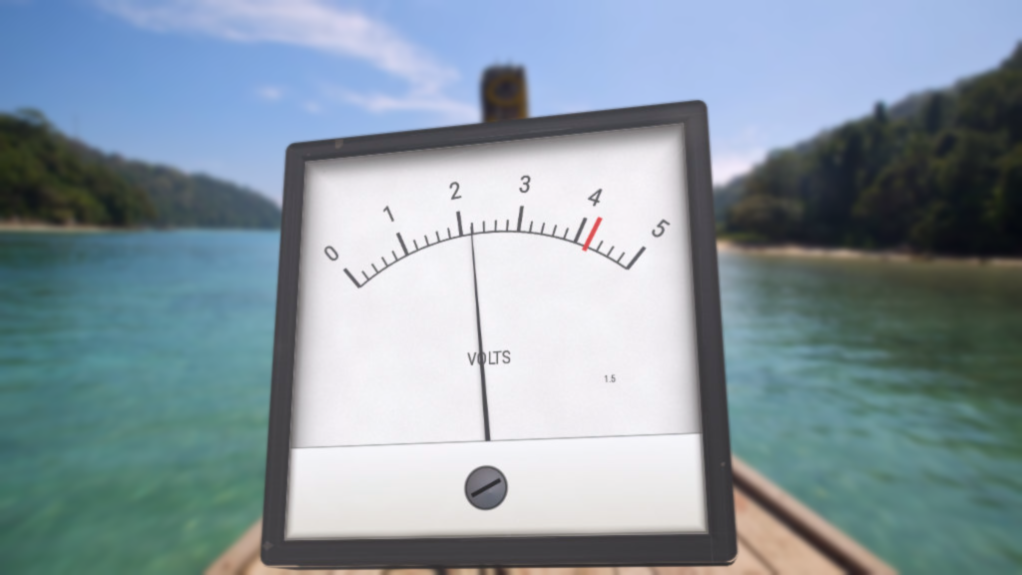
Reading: value=2.2 unit=V
